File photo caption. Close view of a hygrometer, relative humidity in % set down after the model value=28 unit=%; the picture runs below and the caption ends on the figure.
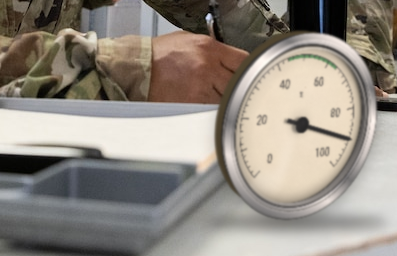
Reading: value=90 unit=%
